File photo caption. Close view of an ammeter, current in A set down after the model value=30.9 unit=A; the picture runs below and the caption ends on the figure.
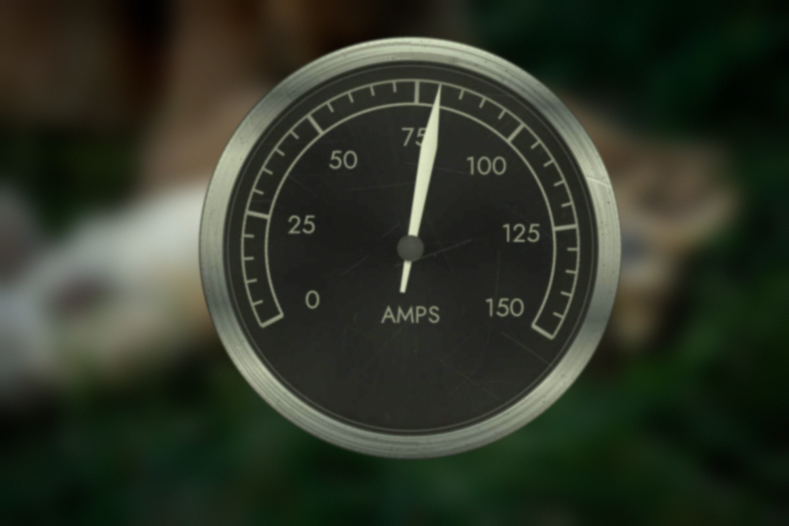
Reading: value=80 unit=A
